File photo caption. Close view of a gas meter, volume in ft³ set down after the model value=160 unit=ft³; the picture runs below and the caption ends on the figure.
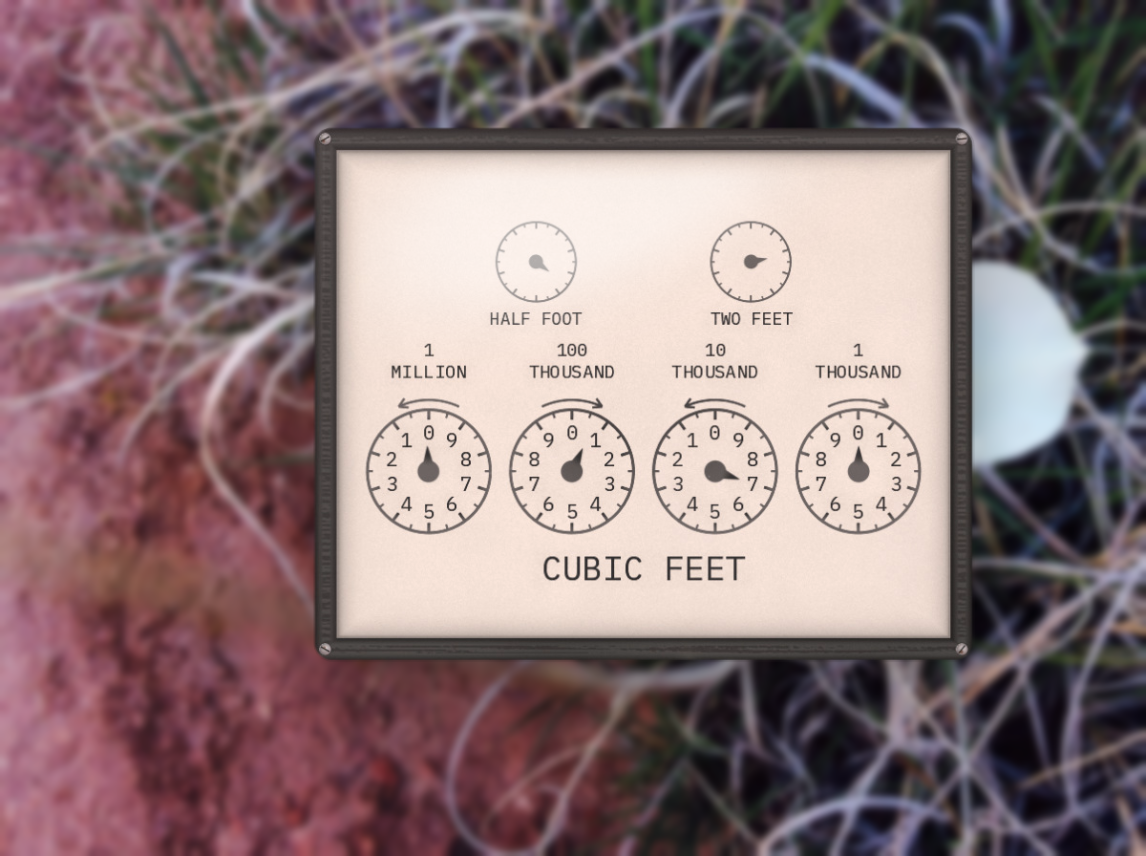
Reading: value=7000 unit=ft³
